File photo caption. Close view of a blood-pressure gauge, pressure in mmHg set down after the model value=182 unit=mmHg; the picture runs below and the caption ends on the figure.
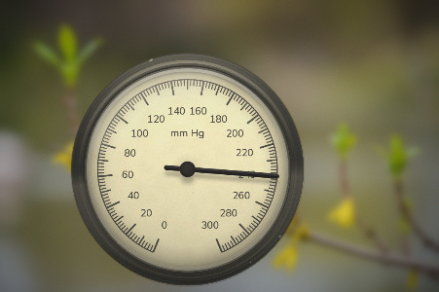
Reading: value=240 unit=mmHg
